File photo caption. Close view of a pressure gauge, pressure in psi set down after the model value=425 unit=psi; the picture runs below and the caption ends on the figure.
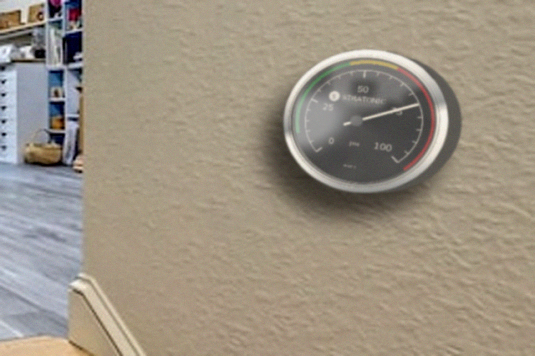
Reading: value=75 unit=psi
